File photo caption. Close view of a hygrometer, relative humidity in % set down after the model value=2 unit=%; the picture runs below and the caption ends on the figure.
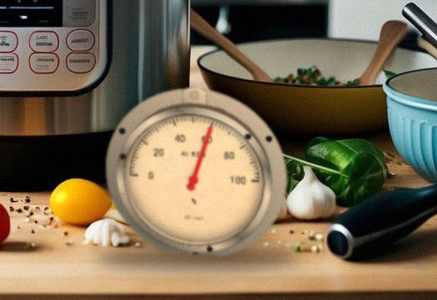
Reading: value=60 unit=%
